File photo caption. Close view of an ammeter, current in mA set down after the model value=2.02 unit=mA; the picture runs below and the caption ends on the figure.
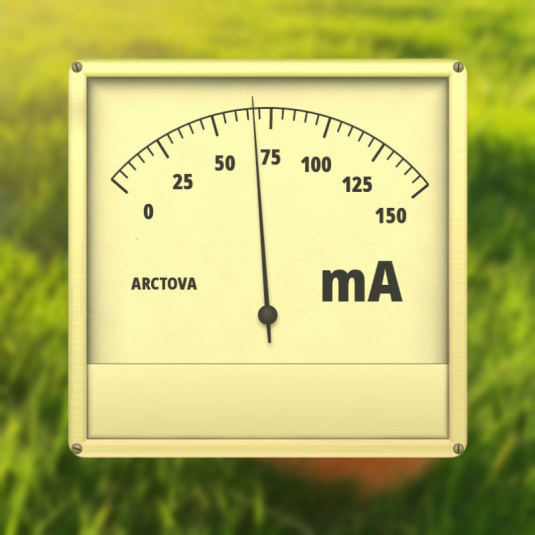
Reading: value=67.5 unit=mA
